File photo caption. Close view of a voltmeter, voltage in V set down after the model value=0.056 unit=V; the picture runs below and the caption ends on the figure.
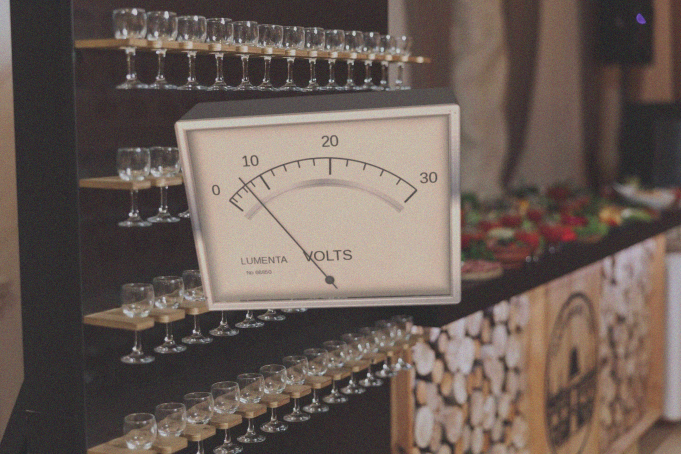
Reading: value=7 unit=V
